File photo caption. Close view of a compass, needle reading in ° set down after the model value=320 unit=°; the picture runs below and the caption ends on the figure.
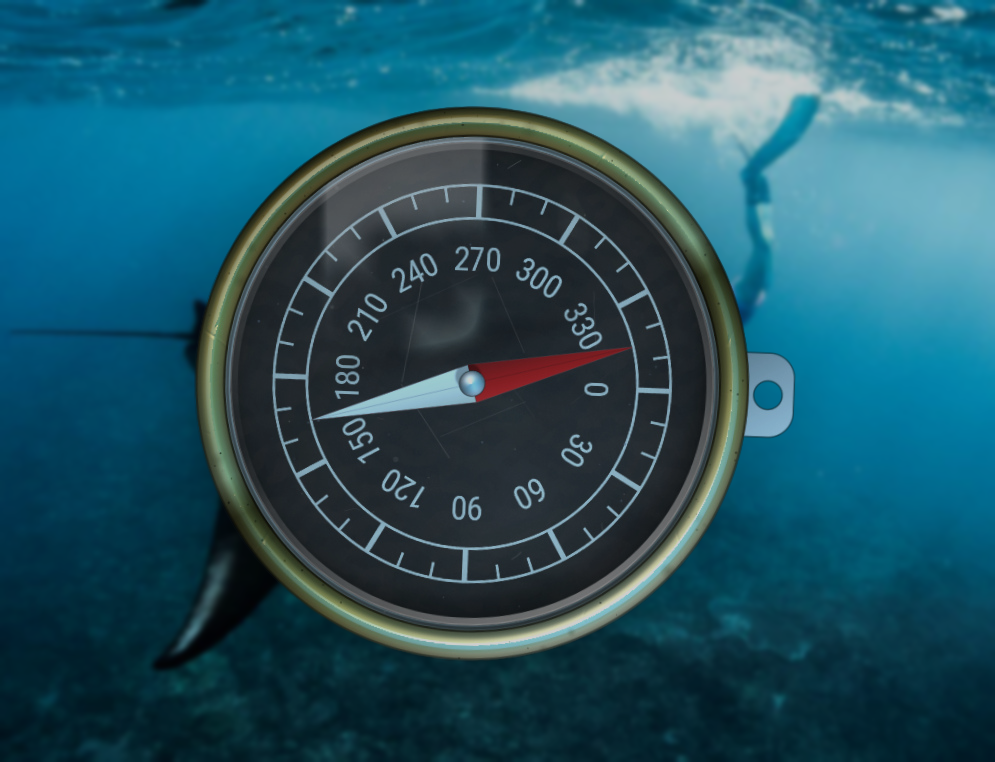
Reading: value=345 unit=°
